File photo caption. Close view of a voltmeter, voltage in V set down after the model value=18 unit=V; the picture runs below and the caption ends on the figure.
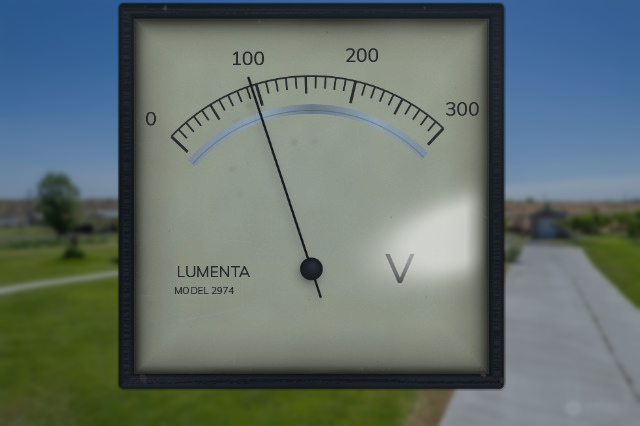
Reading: value=95 unit=V
